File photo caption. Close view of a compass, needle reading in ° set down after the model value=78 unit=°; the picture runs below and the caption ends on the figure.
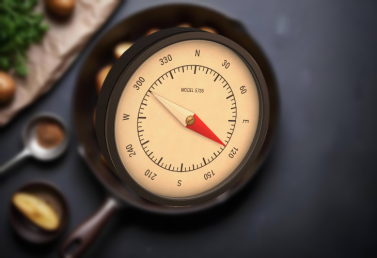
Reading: value=120 unit=°
